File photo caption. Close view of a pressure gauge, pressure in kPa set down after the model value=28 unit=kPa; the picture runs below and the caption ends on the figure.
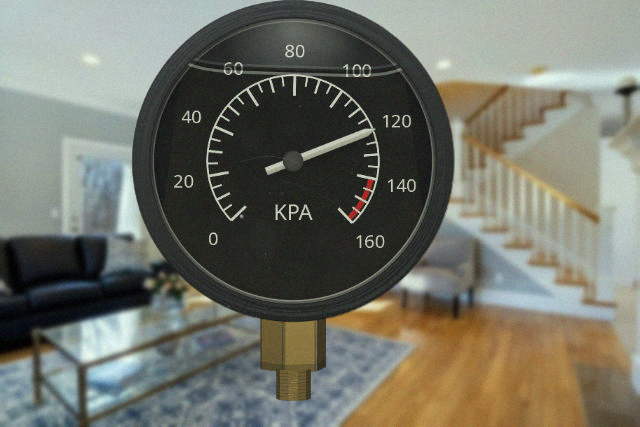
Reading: value=120 unit=kPa
